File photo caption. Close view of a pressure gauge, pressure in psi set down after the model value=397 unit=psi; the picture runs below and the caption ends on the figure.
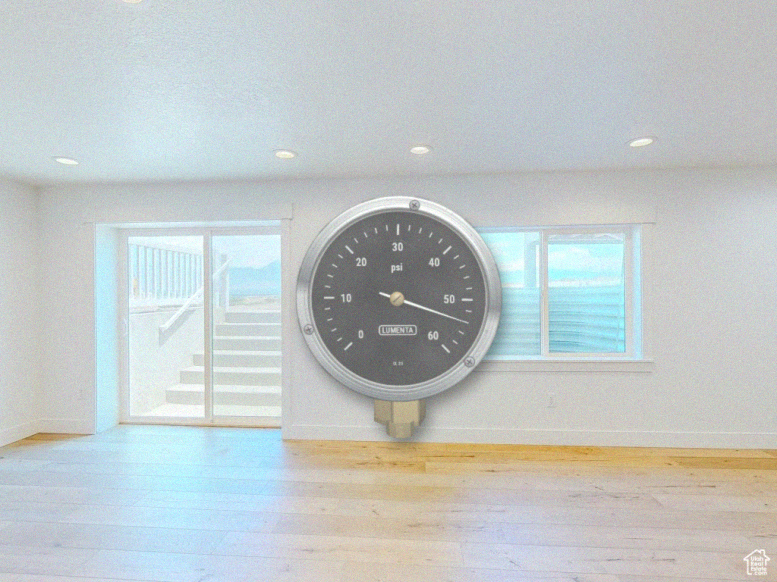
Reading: value=54 unit=psi
